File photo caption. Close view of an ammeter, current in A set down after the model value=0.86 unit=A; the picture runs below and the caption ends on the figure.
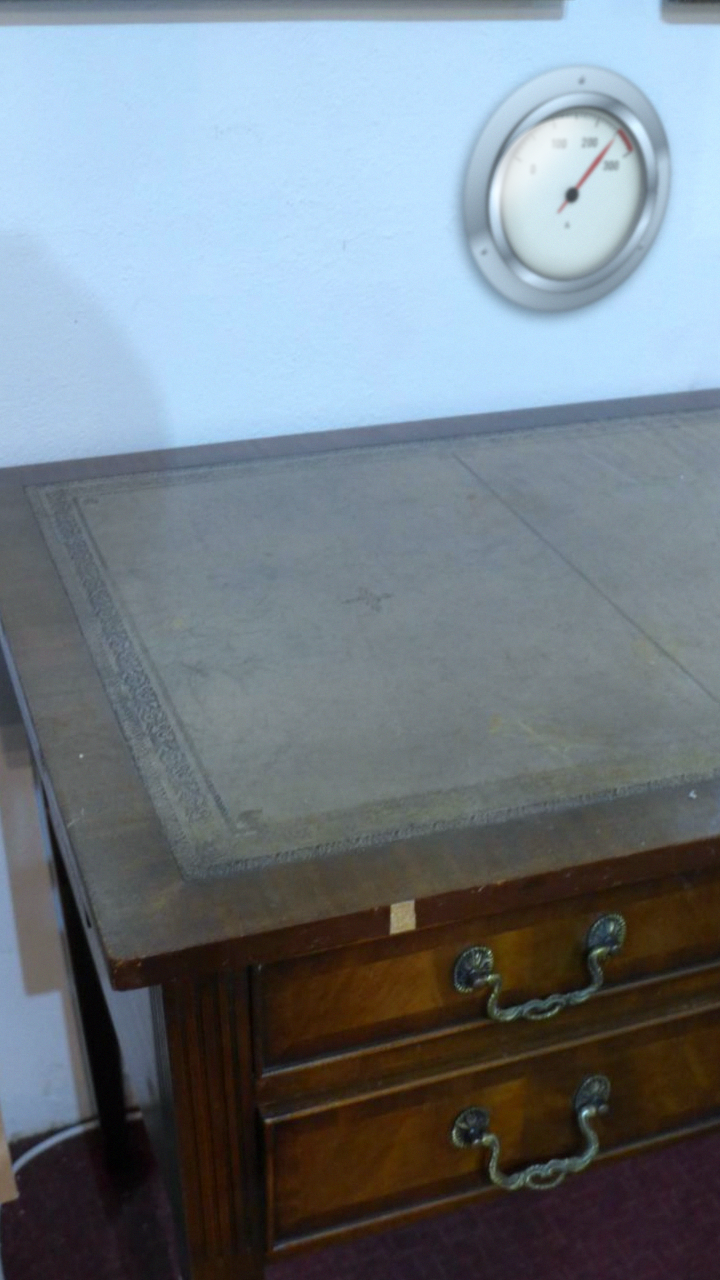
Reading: value=250 unit=A
